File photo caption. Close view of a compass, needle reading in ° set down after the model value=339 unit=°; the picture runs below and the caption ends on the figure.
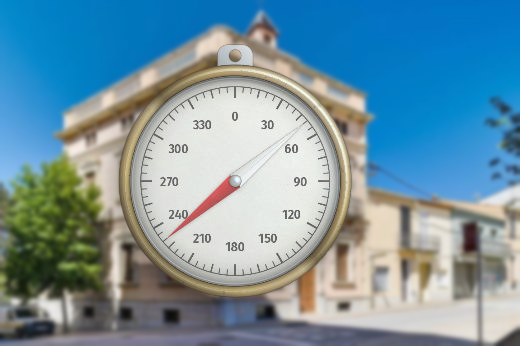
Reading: value=230 unit=°
